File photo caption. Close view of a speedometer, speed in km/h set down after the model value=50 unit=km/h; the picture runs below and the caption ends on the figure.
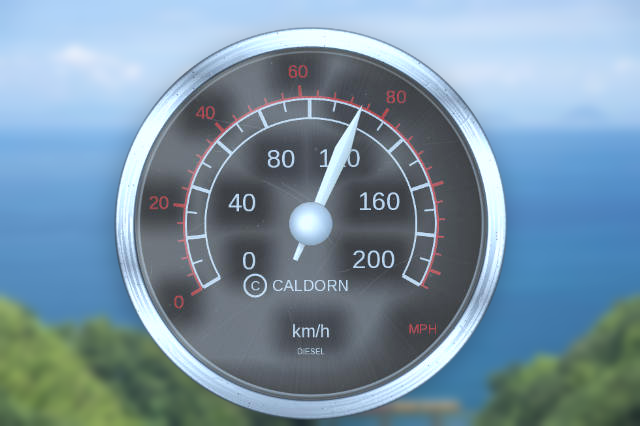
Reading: value=120 unit=km/h
